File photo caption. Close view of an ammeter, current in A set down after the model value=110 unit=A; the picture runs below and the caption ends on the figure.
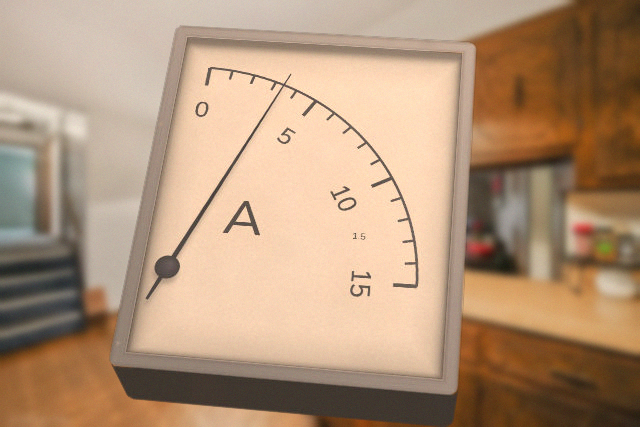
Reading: value=3.5 unit=A
